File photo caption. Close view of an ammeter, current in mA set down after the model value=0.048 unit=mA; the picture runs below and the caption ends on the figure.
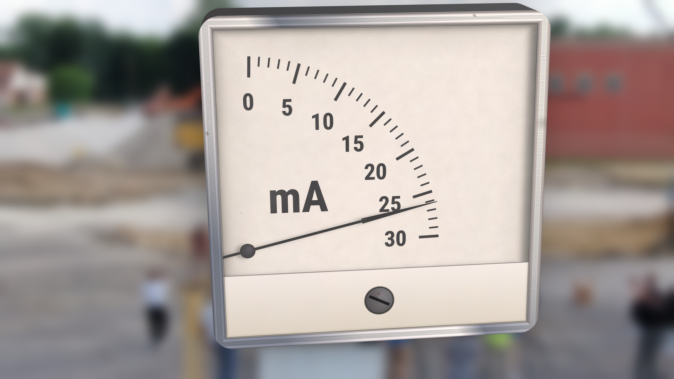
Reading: value=26 unit=mA
